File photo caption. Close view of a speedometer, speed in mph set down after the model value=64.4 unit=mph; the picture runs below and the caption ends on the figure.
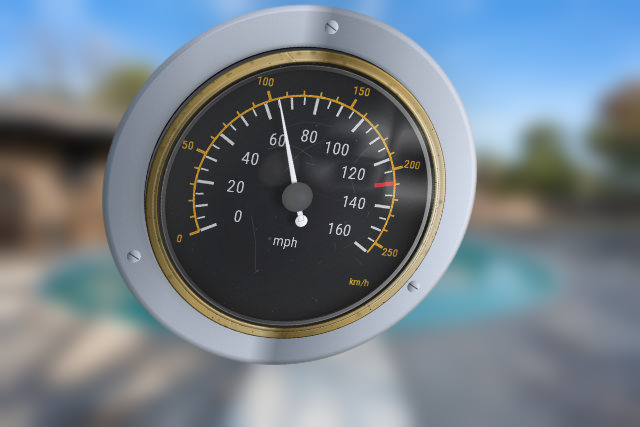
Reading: value=65 unit=mph
